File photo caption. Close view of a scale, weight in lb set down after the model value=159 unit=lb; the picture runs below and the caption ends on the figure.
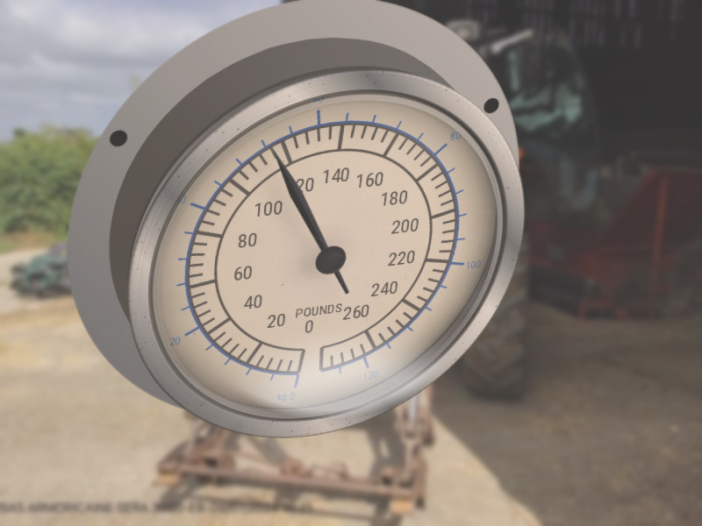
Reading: value=116 unit=lb
